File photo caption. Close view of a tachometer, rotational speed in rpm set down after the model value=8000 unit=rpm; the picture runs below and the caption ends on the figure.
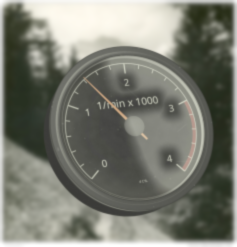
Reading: value=1400 unit=rpm
